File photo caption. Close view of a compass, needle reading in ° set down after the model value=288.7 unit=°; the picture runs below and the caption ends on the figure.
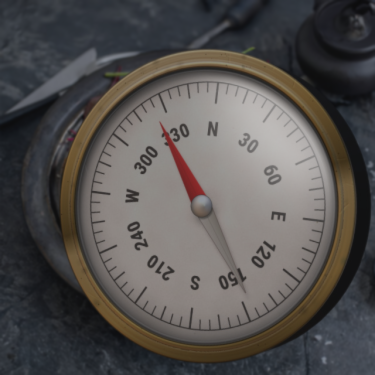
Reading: value=325 unit=°
